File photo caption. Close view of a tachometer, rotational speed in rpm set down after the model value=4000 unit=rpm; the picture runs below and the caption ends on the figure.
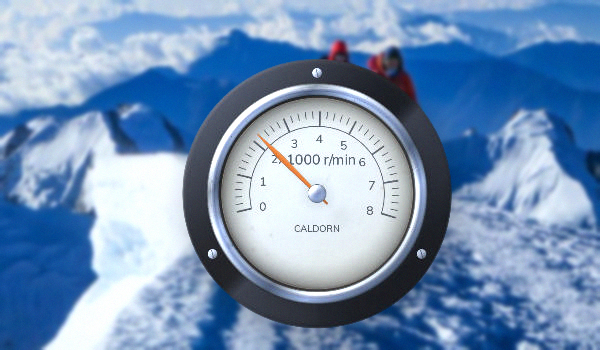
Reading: value=2200 unit=rpm
